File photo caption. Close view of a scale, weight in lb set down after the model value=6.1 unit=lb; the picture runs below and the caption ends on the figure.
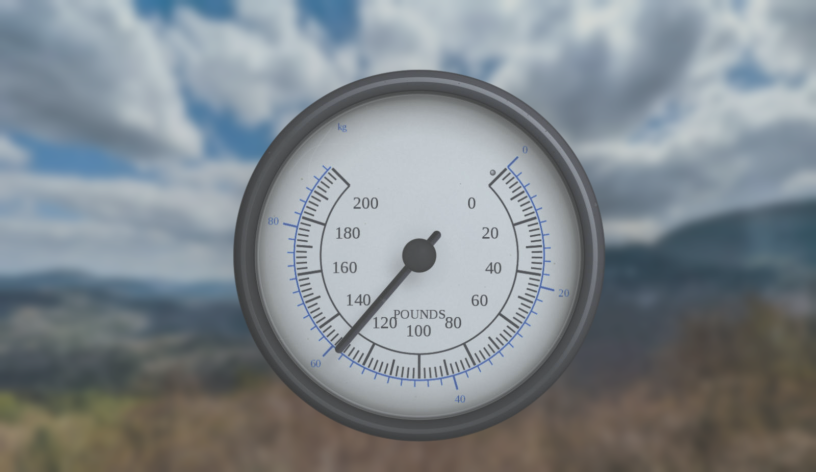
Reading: value=130 unit=lb
